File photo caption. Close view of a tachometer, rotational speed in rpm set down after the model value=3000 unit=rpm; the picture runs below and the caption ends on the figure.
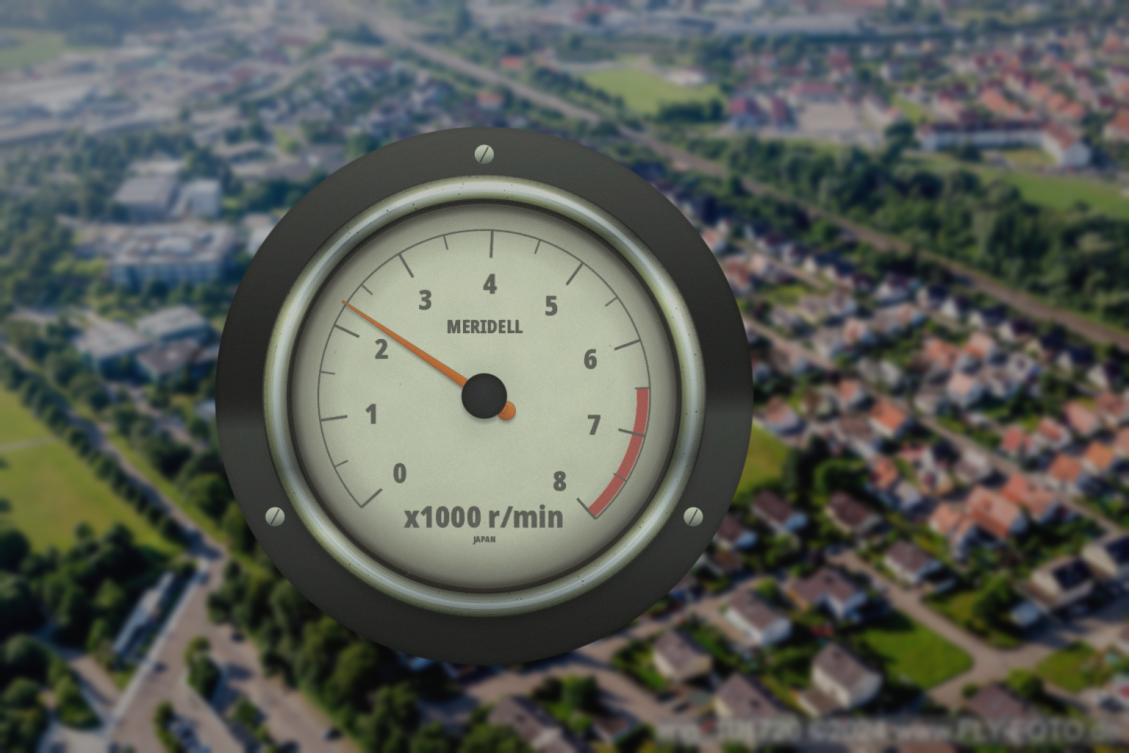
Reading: value=2250 unit=rpm
